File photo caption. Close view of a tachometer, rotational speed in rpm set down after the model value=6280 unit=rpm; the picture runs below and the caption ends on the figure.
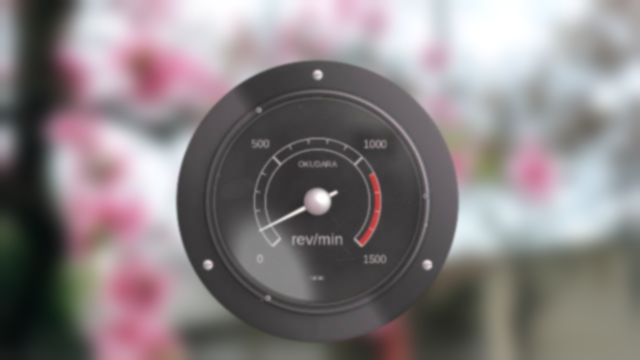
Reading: value=100 unit=rpm
